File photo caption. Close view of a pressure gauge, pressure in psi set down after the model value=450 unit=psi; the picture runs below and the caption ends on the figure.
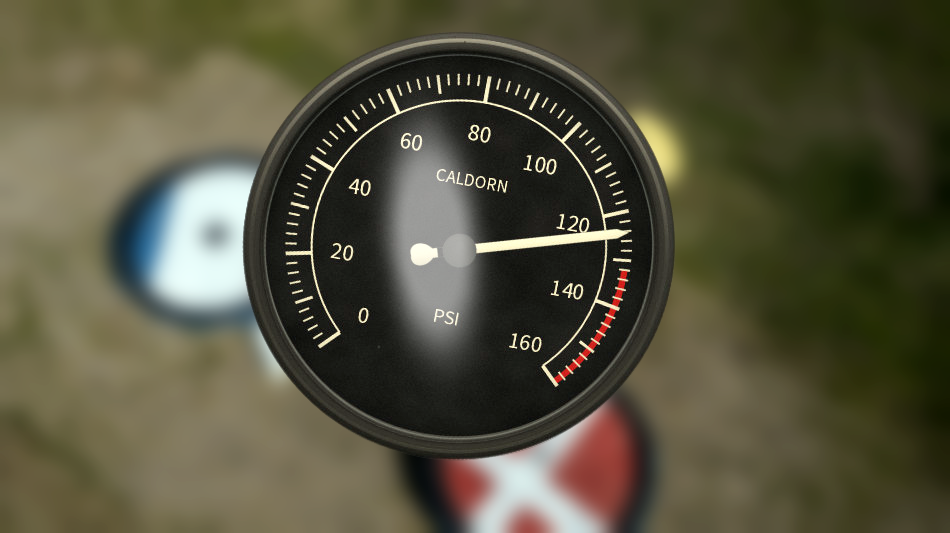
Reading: value=124 unit=psi
